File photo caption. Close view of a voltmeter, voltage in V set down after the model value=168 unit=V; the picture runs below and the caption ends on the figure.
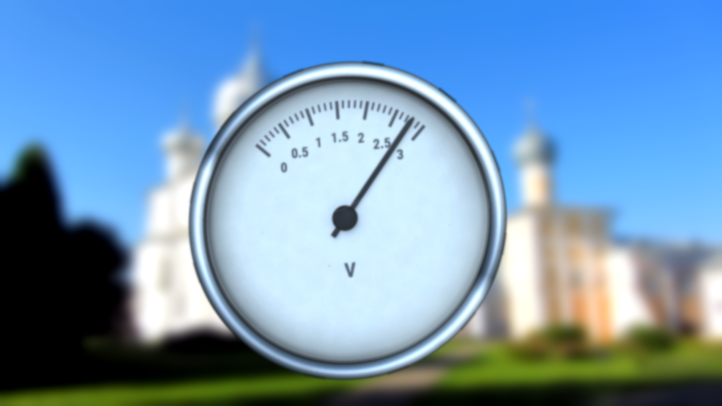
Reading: value=2.8 unit=V
